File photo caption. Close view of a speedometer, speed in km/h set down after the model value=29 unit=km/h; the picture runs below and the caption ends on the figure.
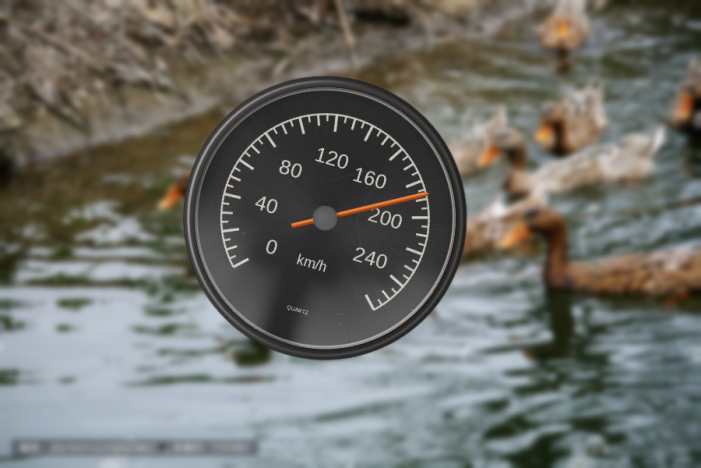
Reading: value=187.5 unit=km/h
